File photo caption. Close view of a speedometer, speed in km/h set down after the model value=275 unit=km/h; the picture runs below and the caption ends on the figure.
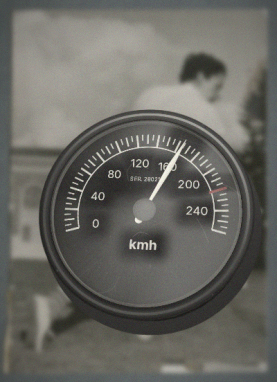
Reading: value=165 unit=km/h
